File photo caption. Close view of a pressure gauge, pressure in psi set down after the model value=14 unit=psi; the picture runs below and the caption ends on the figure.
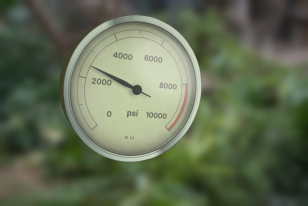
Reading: value=2500 unit=psi
